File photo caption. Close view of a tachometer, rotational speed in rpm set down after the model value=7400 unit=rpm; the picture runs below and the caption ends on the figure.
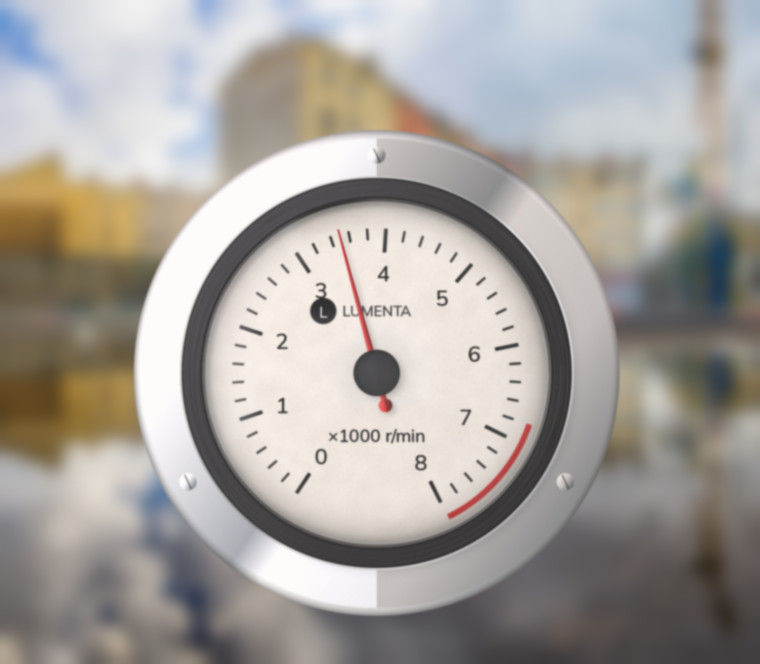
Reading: value=3500 unit=rpm
